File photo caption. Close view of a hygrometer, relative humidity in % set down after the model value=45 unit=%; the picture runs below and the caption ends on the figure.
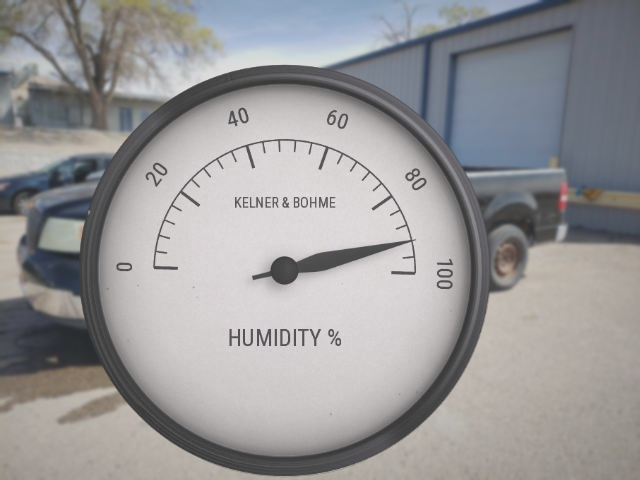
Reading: value=92 unit=%
